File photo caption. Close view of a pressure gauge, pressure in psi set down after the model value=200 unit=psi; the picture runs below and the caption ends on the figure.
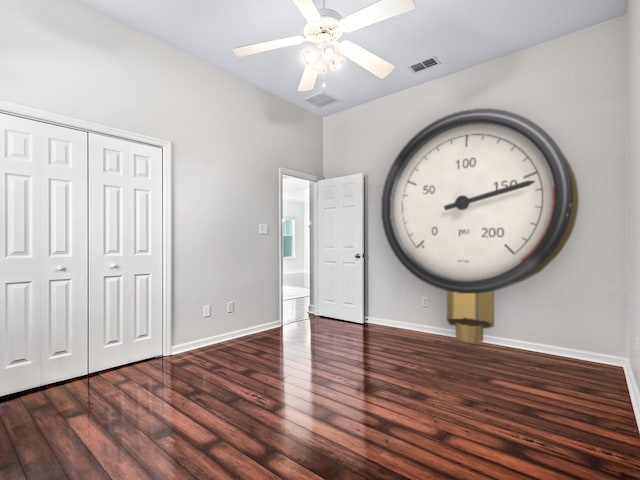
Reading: value=155 unit=psi
